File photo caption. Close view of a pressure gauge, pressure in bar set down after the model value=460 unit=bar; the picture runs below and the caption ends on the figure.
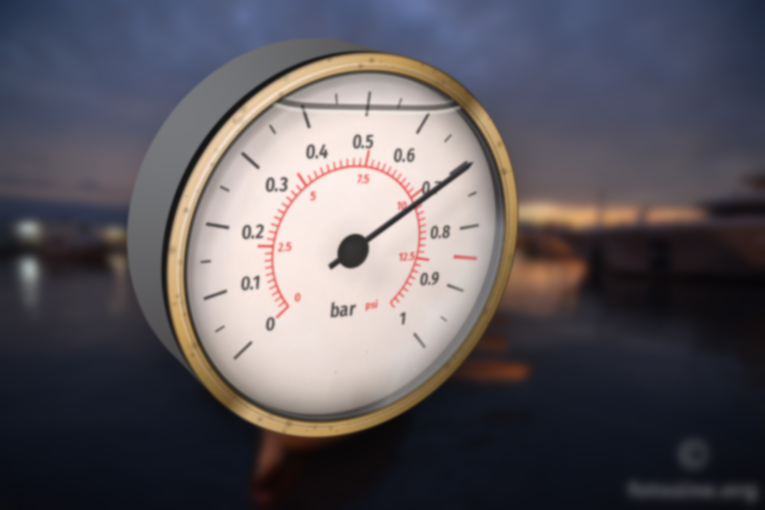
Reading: value=0.7 unit=bar
